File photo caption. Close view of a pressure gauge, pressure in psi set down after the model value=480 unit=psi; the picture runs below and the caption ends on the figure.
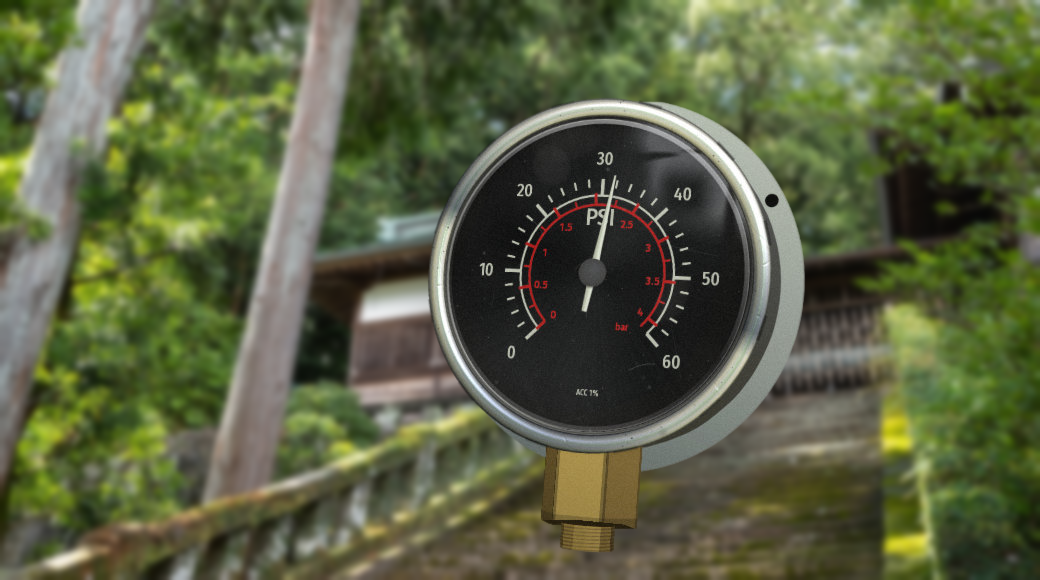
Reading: value=32 unit=psi
